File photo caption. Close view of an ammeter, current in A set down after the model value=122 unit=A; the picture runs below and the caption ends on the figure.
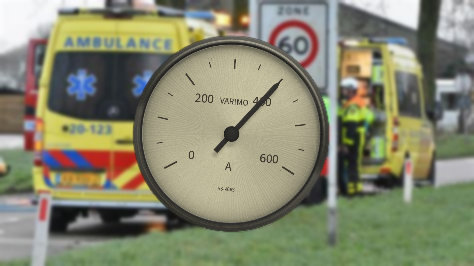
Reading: value=400 unit=A
